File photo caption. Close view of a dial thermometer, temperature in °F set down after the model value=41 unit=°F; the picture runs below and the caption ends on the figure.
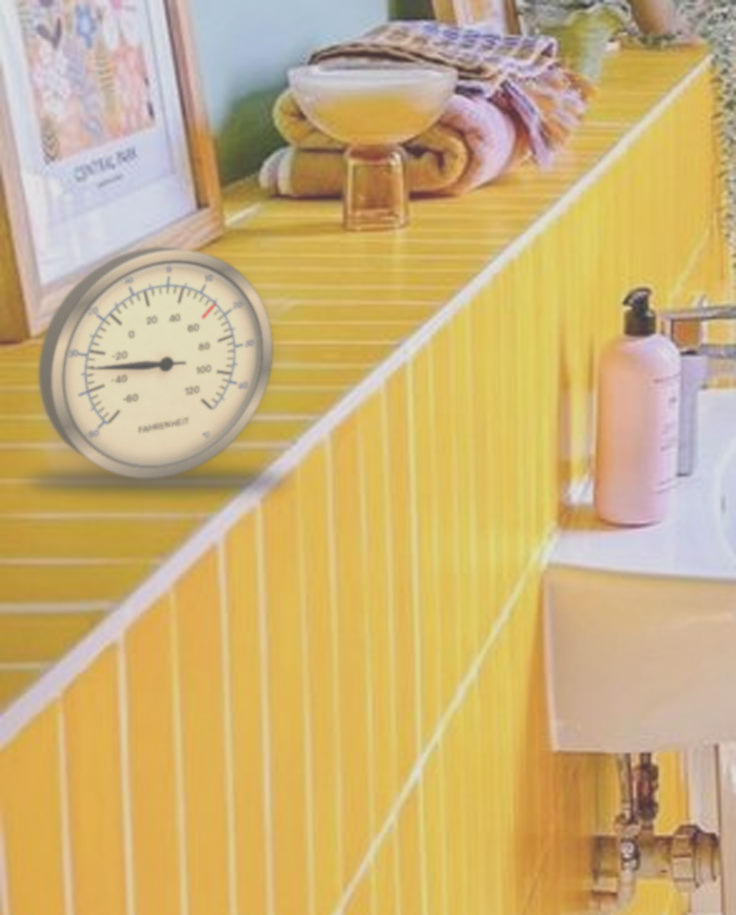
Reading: value=-28 unit=°F
